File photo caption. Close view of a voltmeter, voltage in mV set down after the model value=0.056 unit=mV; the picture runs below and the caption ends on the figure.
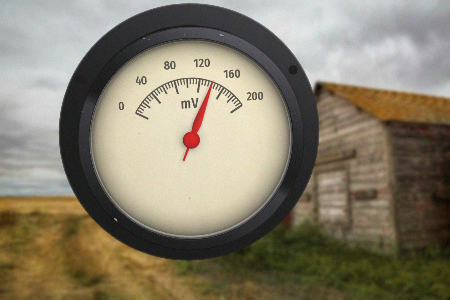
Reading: value=140 unit=mV
